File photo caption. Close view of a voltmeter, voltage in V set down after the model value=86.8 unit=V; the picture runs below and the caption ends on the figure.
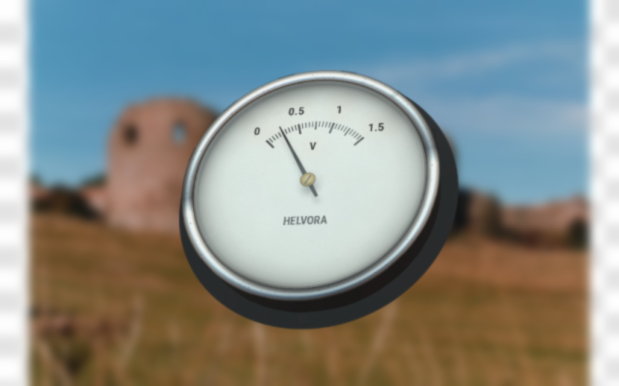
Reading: value=0.25 unit=V
